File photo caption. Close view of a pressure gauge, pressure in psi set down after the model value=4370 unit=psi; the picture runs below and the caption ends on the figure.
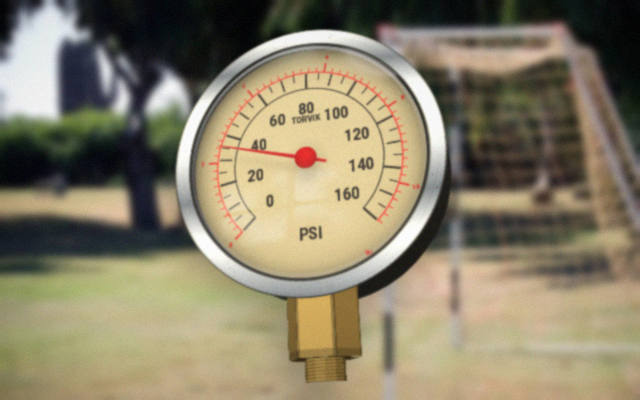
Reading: value=35 unit=psi
